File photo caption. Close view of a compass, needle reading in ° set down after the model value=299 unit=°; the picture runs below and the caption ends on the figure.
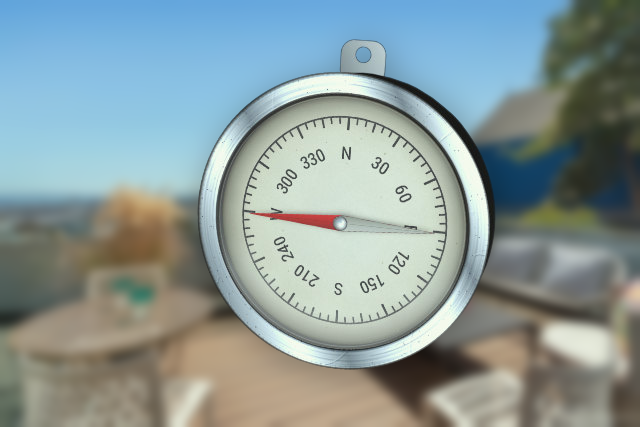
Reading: value=270 unit=°
